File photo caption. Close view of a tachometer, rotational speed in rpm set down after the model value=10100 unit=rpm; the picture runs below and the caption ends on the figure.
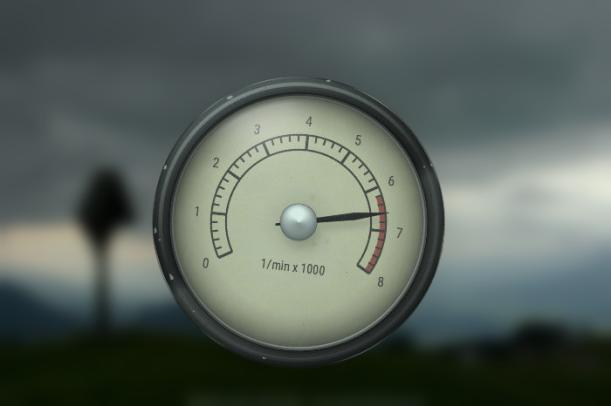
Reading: value=6600 unit=rpm
